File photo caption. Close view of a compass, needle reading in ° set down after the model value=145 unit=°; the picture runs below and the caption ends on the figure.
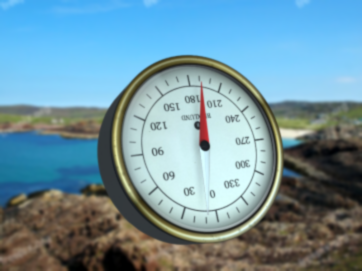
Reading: value=190 unit=°
